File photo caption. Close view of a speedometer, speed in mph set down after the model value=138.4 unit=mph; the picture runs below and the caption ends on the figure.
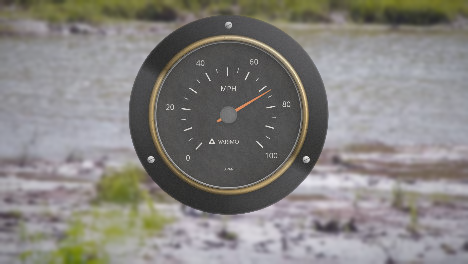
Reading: value=72.5 unit=mph
